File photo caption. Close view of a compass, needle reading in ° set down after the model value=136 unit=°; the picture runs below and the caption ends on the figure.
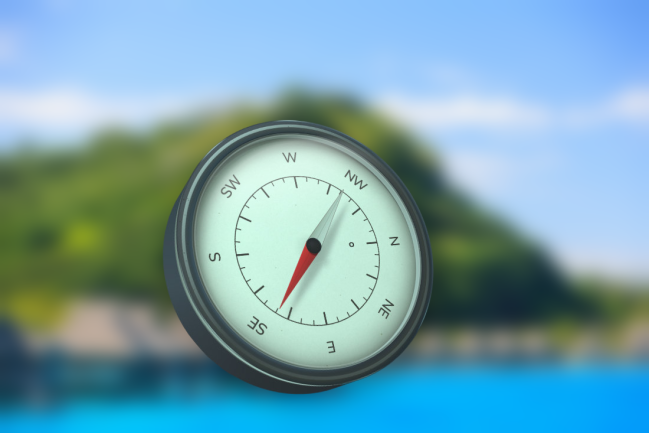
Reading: value=130 unit=°
